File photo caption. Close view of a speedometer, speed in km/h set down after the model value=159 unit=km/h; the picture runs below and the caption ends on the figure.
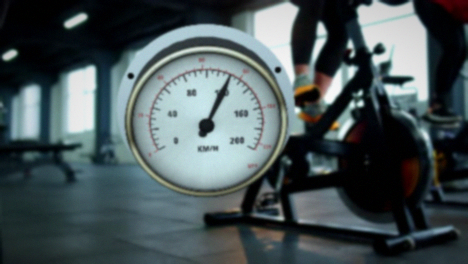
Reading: value=120 unit=km/h
